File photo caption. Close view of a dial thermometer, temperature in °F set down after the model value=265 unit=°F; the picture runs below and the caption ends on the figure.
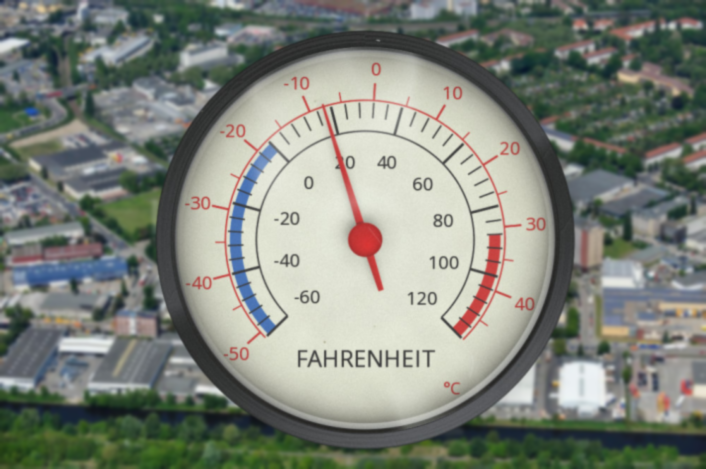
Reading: value=18 unit=°F
